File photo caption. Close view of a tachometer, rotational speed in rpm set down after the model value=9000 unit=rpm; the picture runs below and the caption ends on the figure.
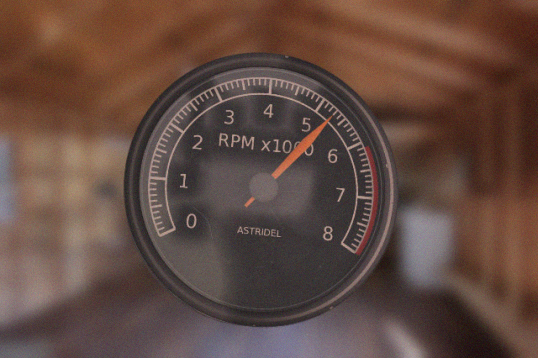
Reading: value=5300 unit=rpm
